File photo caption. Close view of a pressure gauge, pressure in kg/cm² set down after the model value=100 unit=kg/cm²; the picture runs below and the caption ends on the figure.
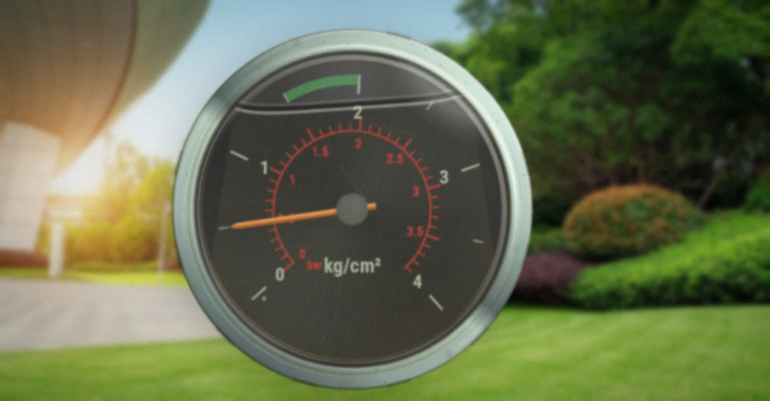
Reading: value=0.5 unit=kg/cm²
